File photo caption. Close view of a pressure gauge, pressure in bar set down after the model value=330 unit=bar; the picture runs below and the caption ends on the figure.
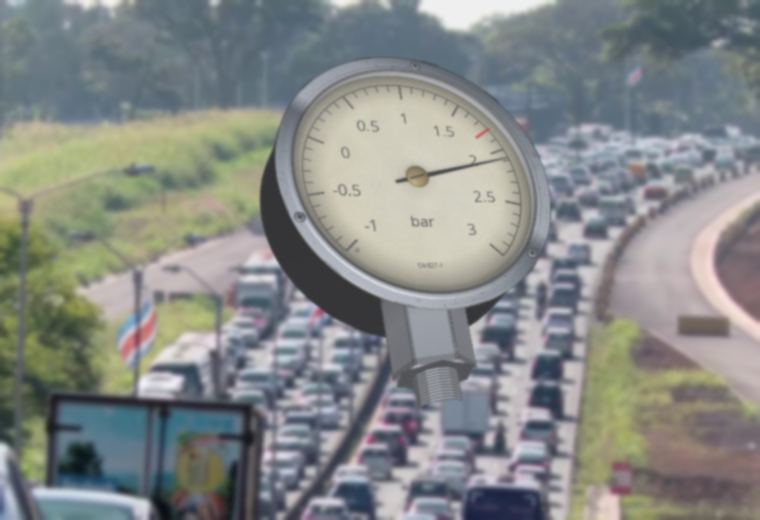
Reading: value=2.1 unit=bar
